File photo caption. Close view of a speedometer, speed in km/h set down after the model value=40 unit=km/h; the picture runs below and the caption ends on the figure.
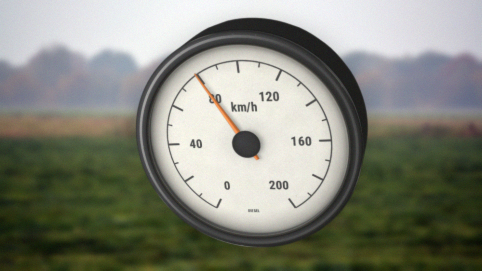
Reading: value=80 unit=km/h
